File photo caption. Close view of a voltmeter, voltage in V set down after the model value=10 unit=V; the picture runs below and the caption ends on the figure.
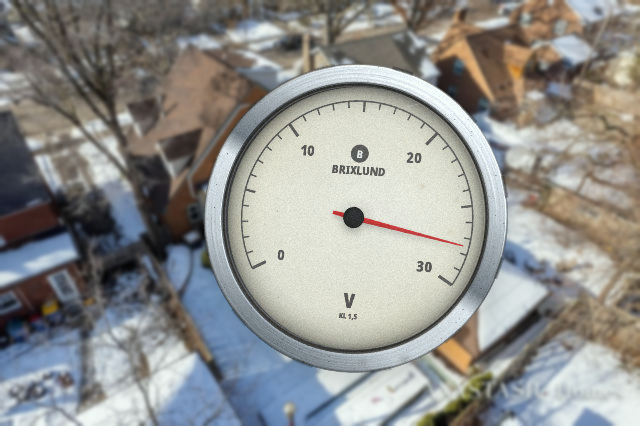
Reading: value=27.5 unit=V
